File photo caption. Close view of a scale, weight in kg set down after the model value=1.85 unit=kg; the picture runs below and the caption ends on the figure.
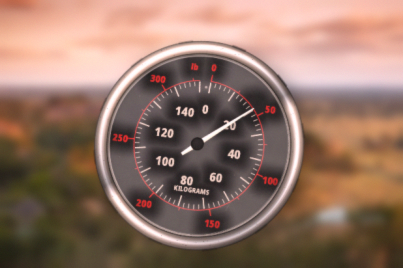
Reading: value=20 unit=kg
